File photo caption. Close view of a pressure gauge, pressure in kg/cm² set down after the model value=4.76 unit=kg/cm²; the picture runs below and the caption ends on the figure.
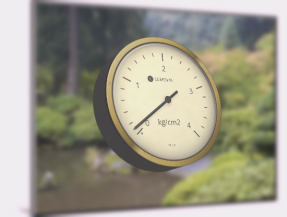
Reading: value=0.1 unit=kg/cm²
